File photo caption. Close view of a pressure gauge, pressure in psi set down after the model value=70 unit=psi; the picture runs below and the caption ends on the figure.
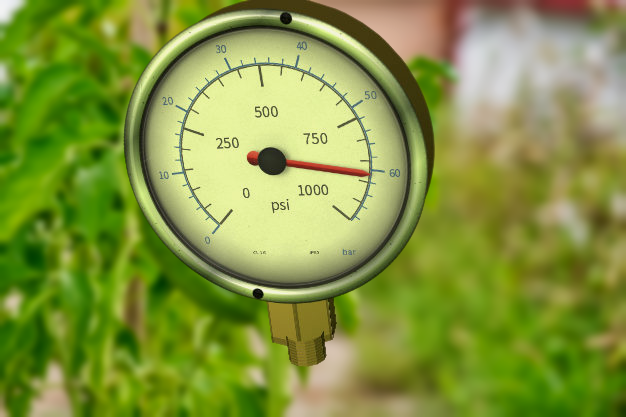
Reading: value=875 unit=psi
